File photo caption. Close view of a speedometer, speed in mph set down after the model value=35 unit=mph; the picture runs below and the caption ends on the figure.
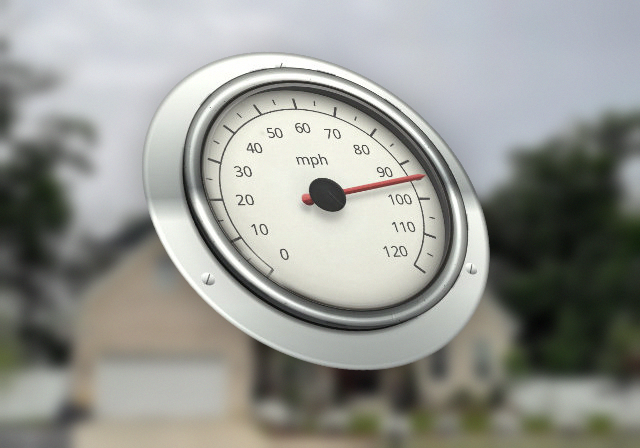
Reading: value=95 unit=mph
